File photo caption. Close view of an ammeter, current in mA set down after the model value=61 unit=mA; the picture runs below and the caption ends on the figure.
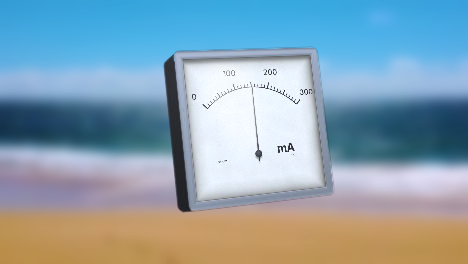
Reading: value=150 unit=mA
